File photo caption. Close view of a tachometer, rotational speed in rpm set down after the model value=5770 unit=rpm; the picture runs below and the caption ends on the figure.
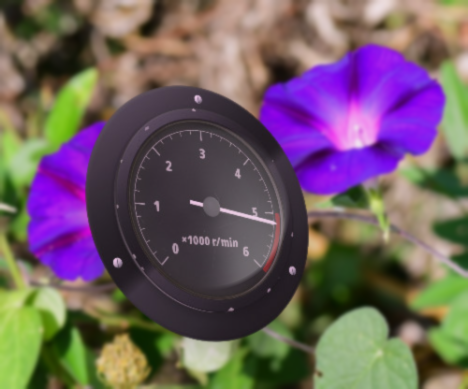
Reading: value=5200 unit=rpm
